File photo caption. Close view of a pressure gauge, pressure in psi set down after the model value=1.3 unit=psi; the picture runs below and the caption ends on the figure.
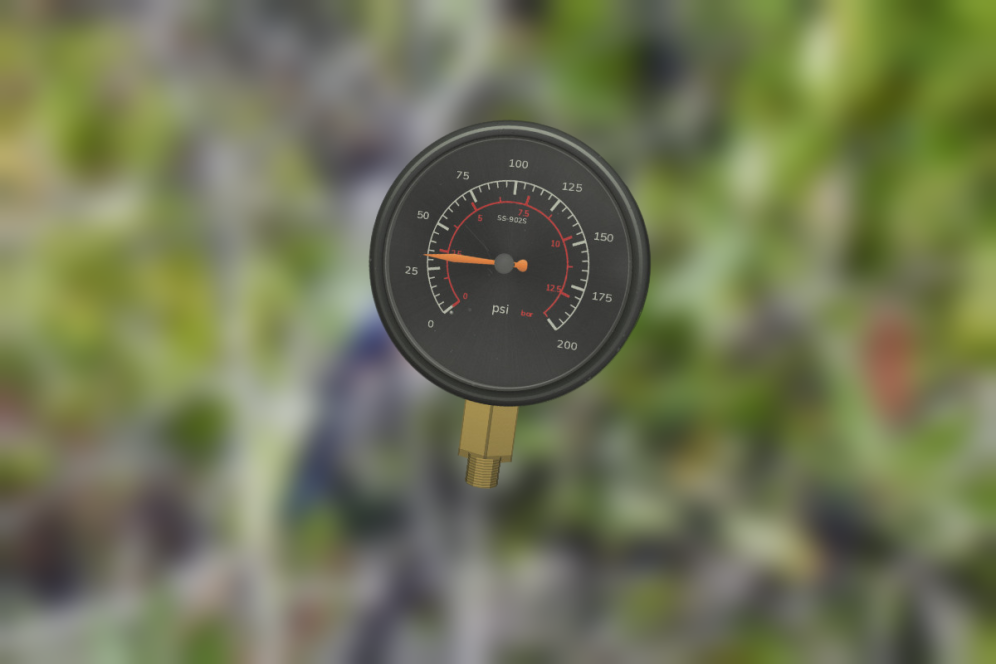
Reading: value=32.5 unit=psi
